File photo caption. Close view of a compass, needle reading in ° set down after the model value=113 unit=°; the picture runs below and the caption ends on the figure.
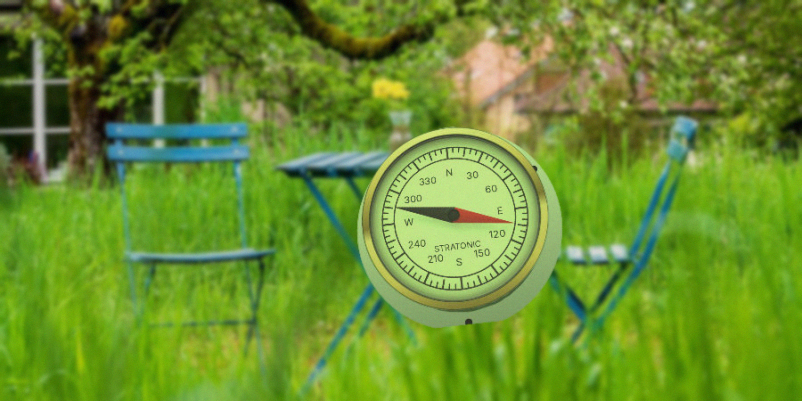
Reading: value=105 unit=°
